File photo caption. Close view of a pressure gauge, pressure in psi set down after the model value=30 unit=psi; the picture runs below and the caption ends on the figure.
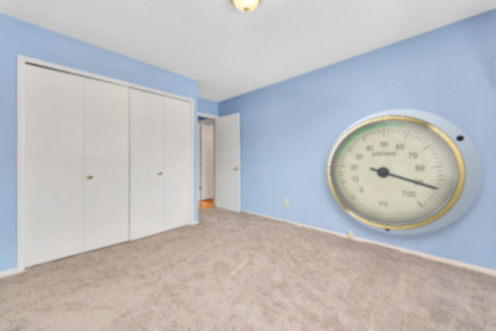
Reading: value=90 unit=psi
